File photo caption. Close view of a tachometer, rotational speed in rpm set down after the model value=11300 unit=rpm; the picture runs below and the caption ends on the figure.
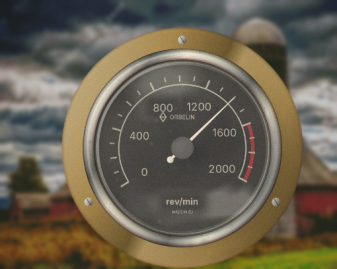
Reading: value=1400 unit=rpm
